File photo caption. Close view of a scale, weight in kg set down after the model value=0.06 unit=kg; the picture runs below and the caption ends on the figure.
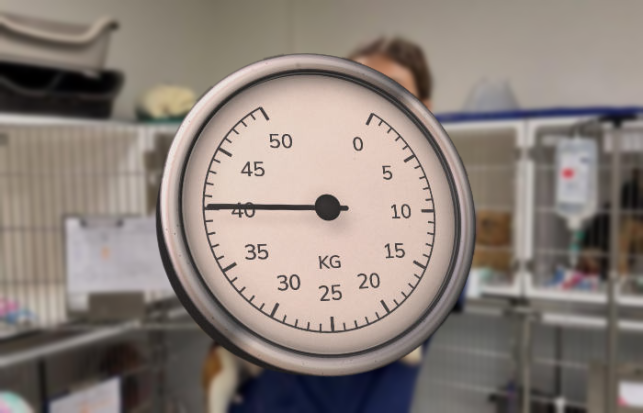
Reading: value=40 unit=kg
